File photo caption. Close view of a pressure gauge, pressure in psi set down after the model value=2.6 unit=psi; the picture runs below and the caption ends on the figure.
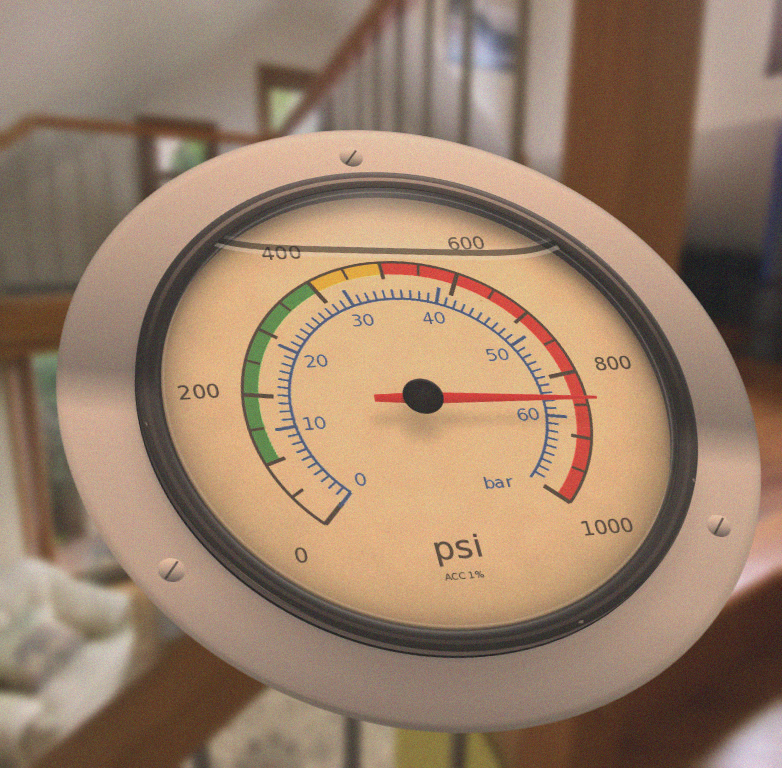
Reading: value=850 unit=psi
